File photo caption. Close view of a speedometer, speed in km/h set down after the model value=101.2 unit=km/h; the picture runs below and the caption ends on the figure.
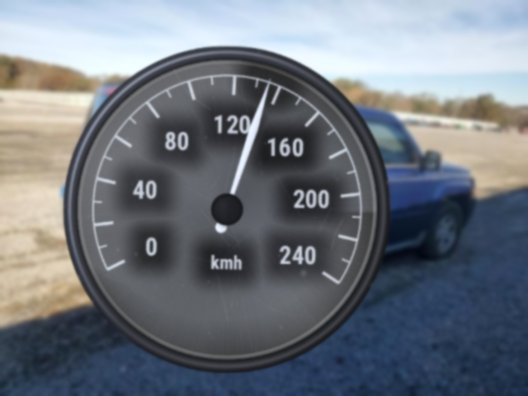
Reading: value=135 unit=km/h
